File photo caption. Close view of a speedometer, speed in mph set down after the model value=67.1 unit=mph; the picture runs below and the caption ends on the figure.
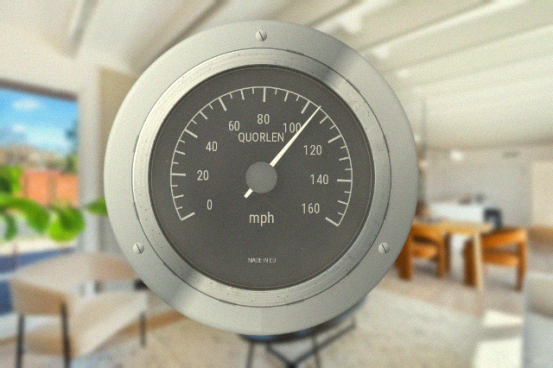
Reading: value=105 unit=mph
